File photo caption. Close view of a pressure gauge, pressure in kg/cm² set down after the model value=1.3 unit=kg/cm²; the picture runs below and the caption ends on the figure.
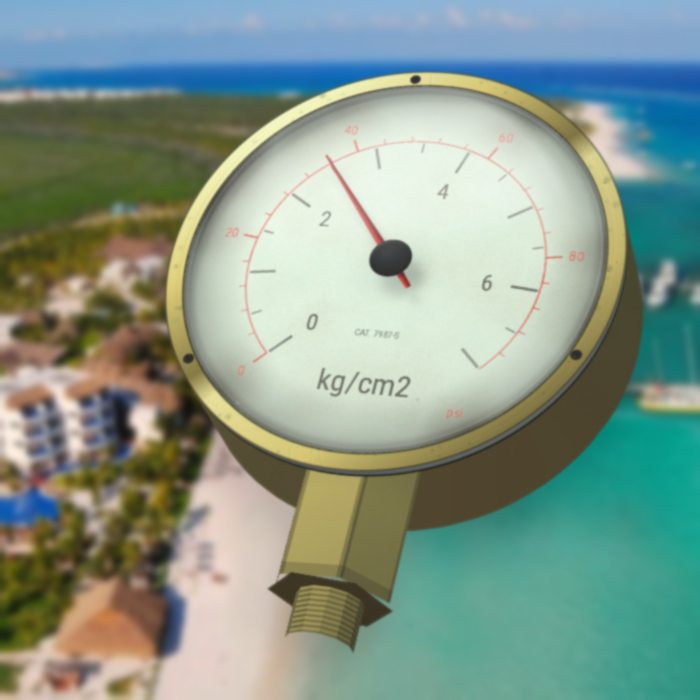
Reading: value=2.5 unit=kg/cm²
